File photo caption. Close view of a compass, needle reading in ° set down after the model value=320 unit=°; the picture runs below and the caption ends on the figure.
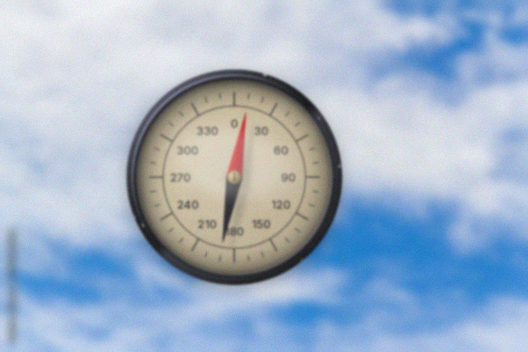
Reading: value=10 unit=°
